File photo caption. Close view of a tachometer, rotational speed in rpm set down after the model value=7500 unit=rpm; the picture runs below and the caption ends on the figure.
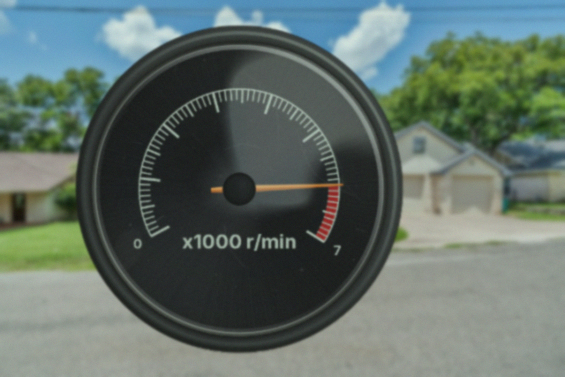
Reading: value=6000 unit=rpm
